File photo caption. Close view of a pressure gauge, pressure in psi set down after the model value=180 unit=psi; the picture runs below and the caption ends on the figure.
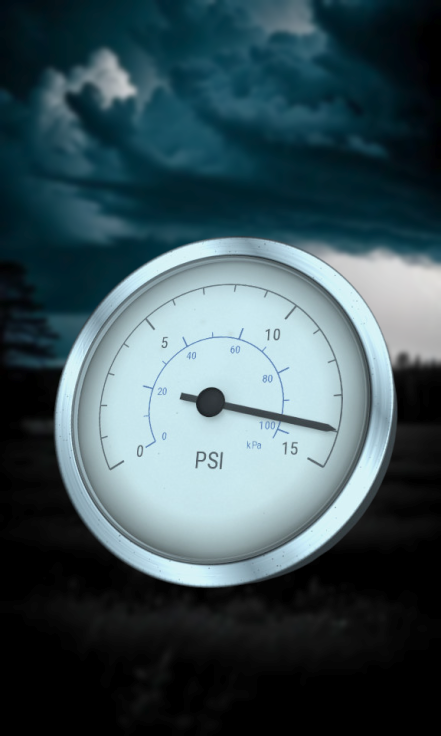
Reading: value=14 unit=psi
